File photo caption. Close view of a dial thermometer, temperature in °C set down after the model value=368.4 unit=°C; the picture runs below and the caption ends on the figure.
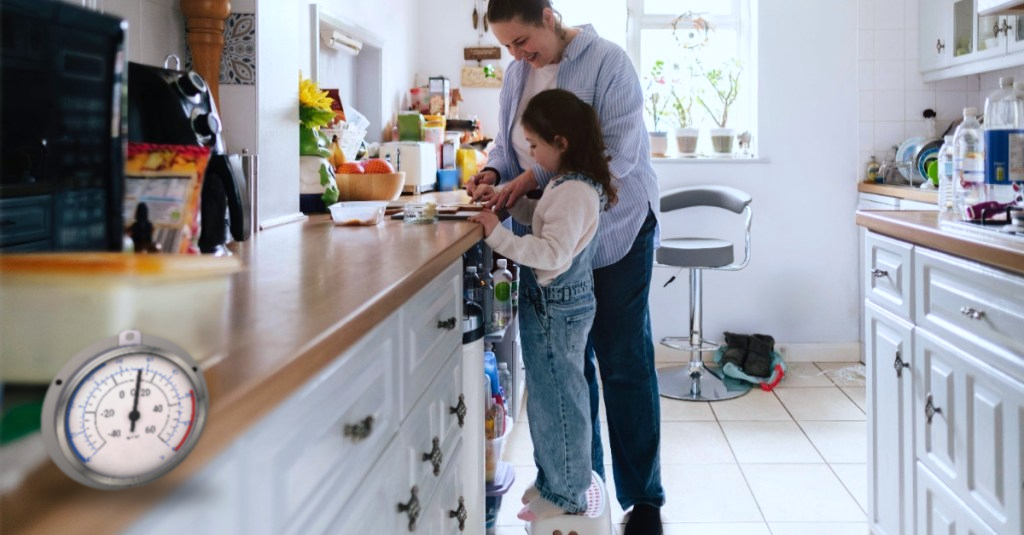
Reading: value=12 unit=°C
